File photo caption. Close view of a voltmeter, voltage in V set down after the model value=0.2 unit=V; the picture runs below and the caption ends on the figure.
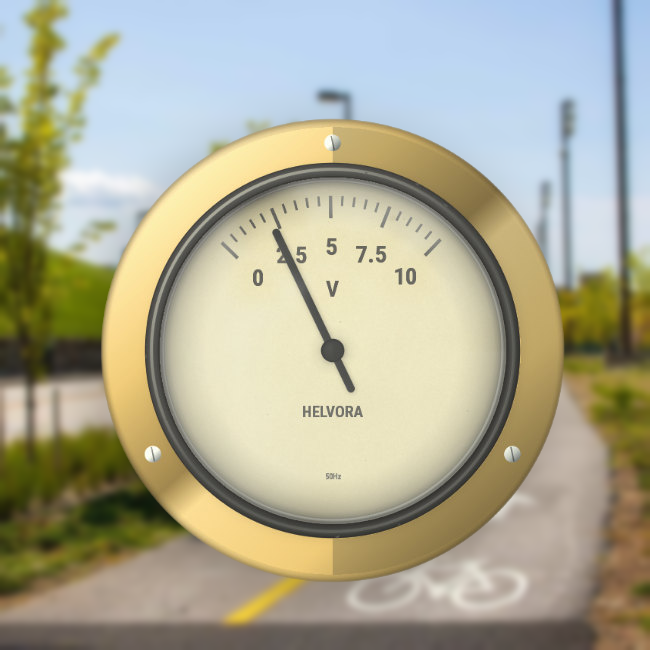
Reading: value=2.25 unit=V
